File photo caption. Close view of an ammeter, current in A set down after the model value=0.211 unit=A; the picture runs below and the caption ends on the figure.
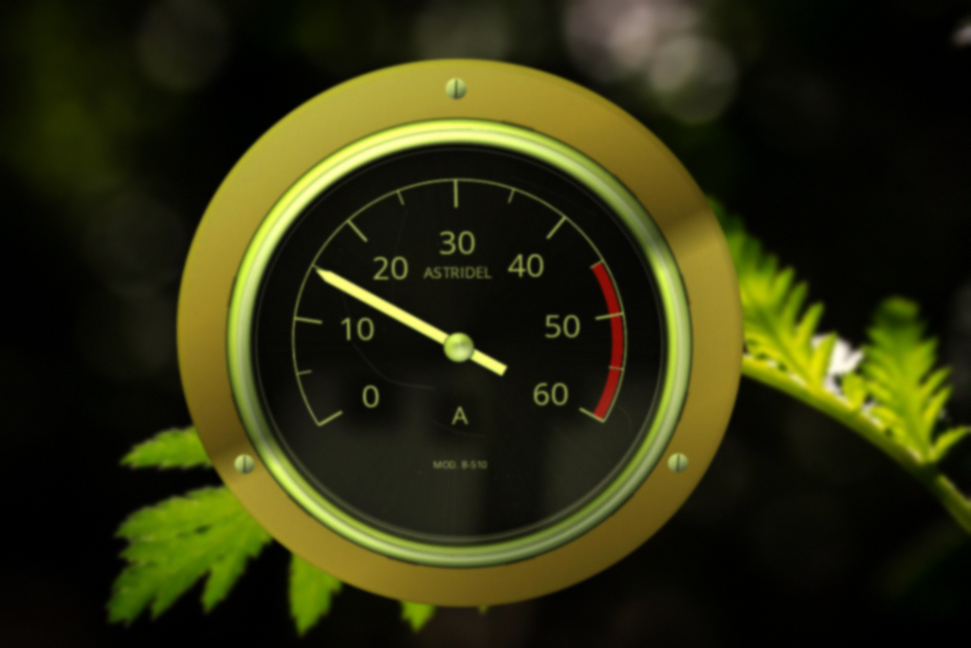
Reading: value=15 unit=A
